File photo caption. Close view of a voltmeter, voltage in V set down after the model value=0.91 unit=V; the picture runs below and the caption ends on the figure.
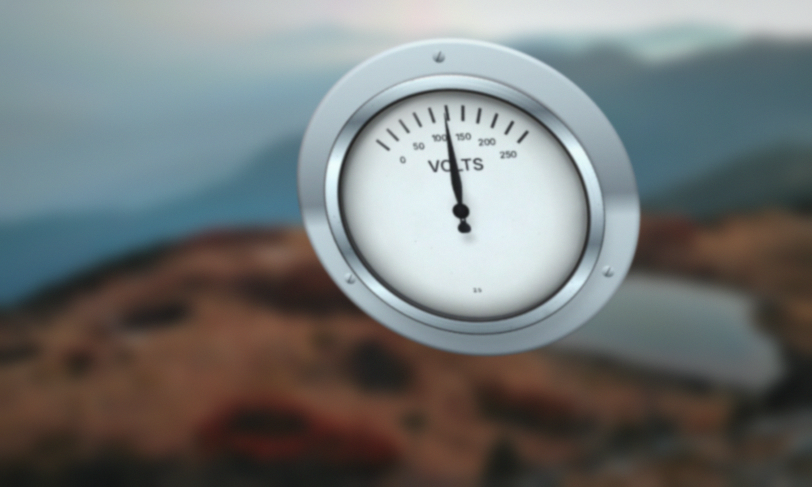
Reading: value=125 unit=V
